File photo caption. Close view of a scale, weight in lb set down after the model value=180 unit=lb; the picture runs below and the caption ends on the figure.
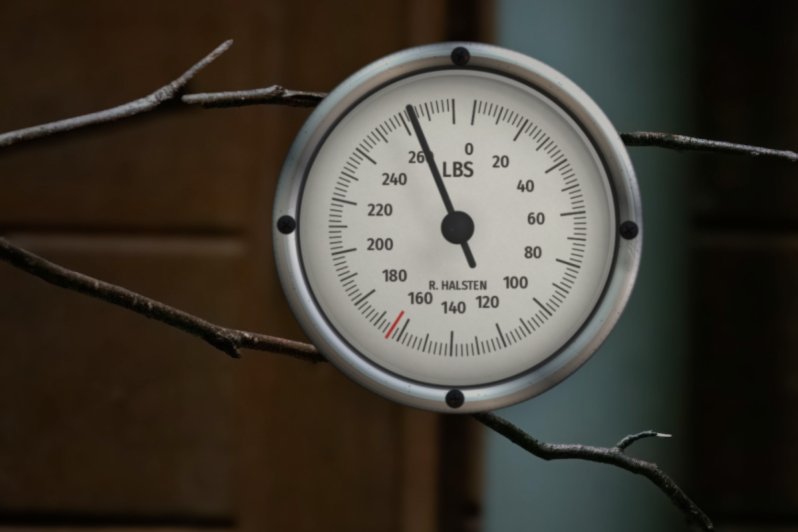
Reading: value=264 unit=lb
